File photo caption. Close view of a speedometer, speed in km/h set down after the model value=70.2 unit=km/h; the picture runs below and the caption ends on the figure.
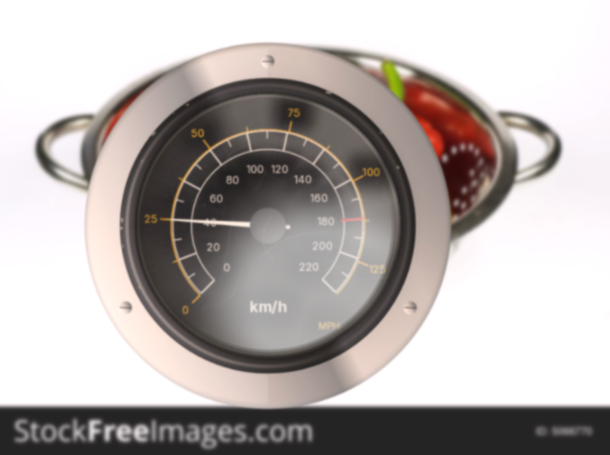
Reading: value=40 unit=km/h
